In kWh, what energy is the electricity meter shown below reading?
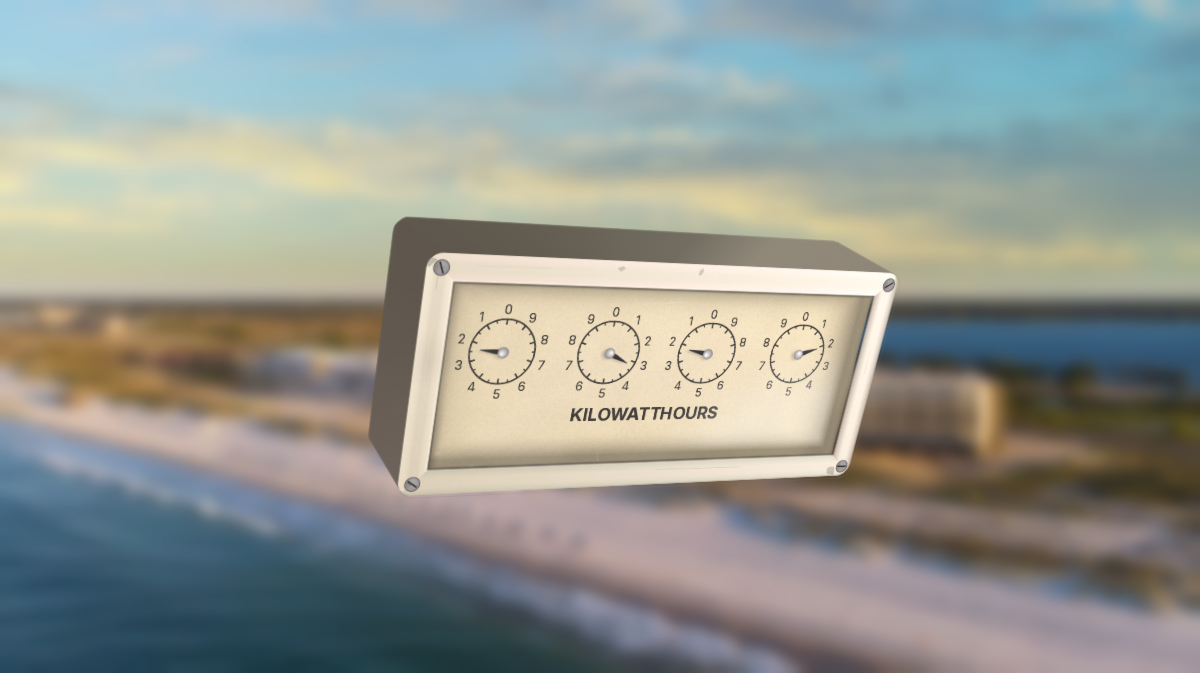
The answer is 2322 kWh
